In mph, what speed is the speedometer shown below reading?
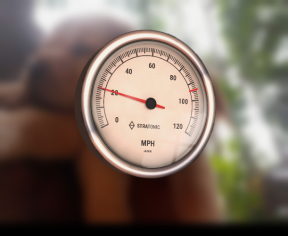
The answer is 20 mph
